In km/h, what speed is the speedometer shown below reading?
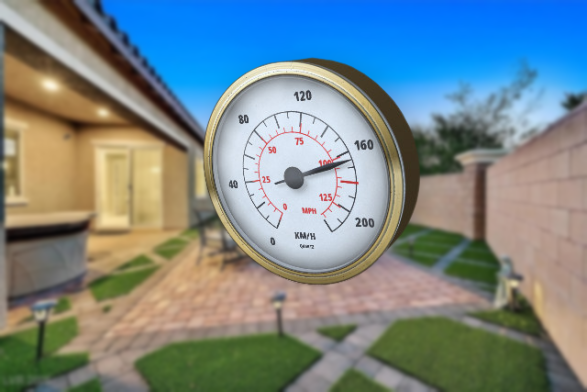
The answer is 165 km/h
